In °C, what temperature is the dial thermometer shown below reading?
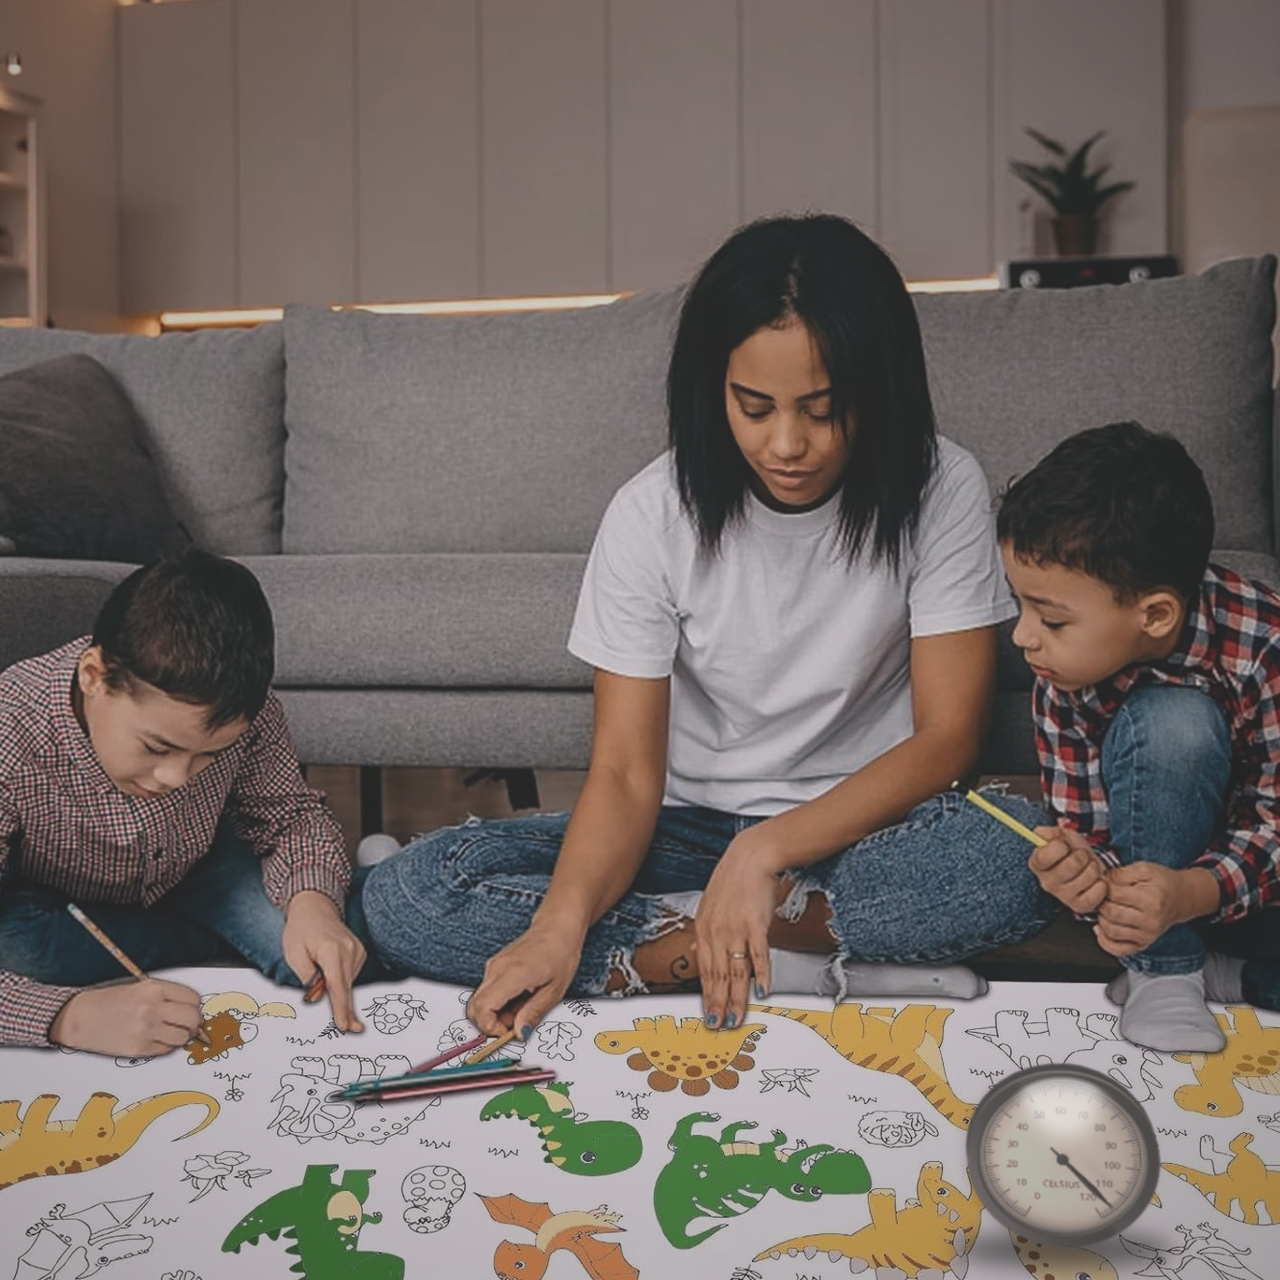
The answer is 115 °C
